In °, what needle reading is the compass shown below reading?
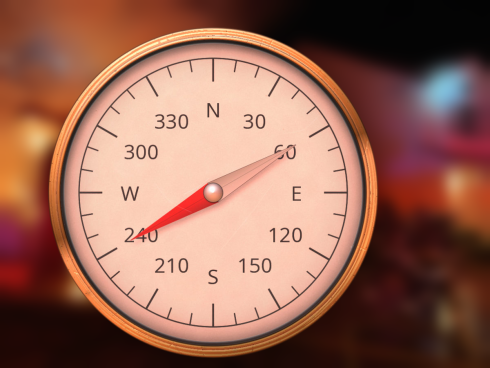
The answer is 240 °
